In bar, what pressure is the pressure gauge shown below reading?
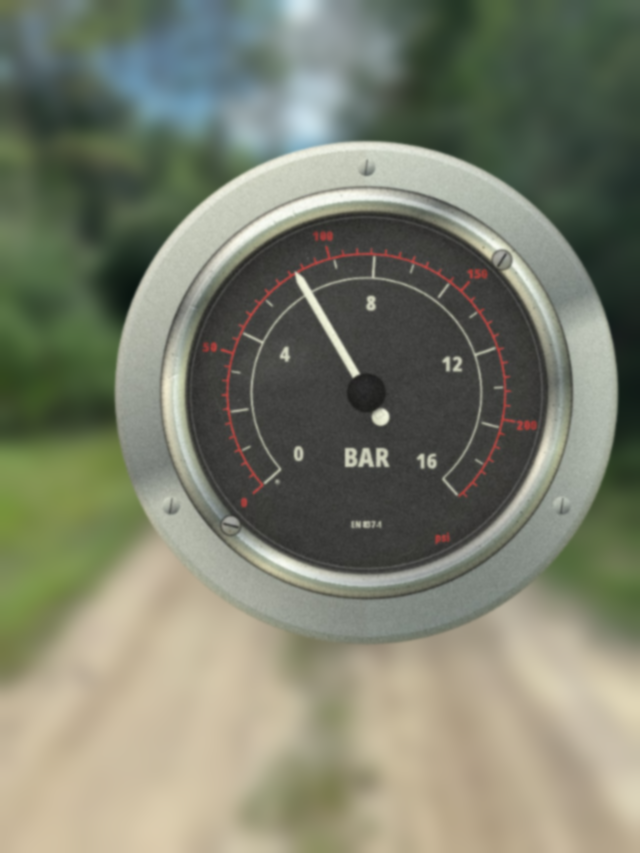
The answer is 6 bar
